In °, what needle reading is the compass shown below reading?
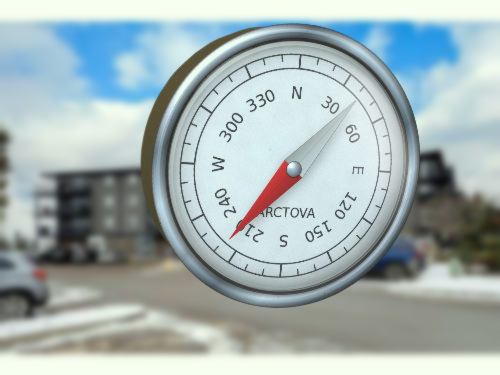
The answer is 220 °
